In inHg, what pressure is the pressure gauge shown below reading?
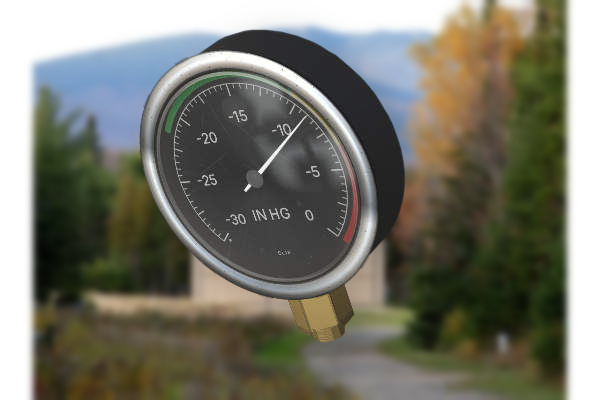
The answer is -9 inHg
